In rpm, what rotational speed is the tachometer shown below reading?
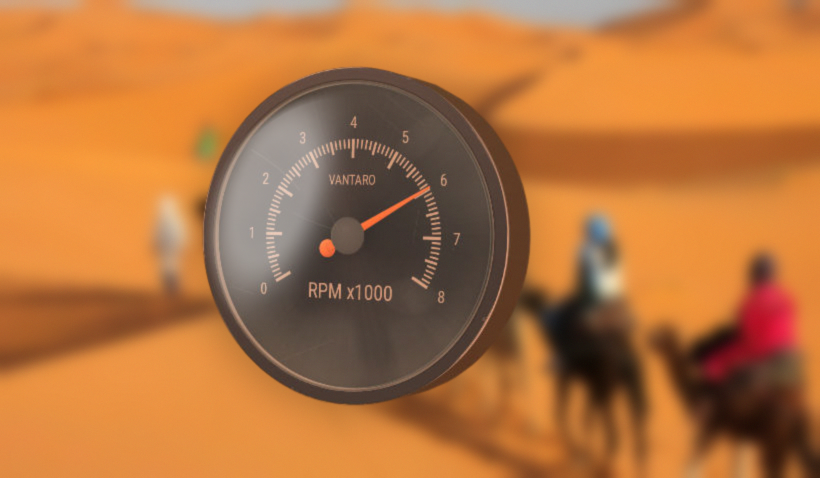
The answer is 6000 rpm
